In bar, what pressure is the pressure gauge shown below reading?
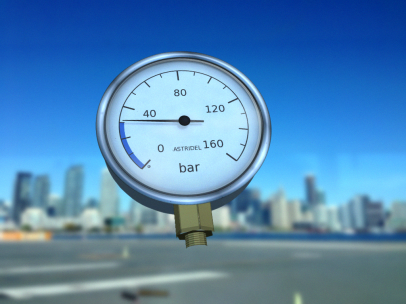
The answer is 30 bar
